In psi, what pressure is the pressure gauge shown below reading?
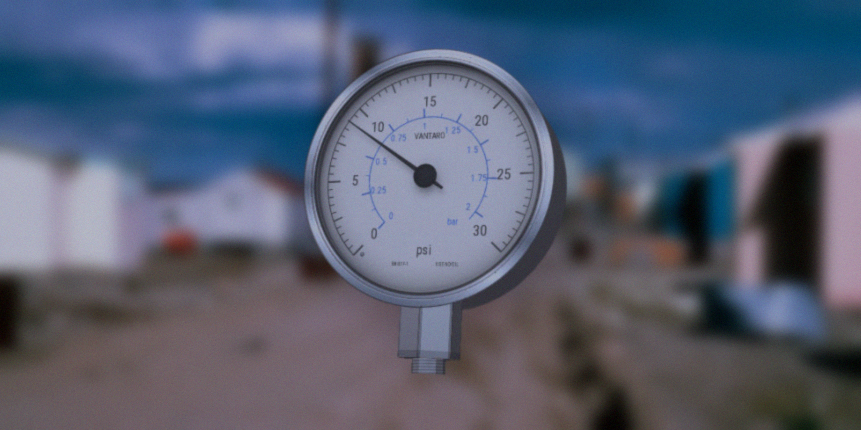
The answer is 9 psi
